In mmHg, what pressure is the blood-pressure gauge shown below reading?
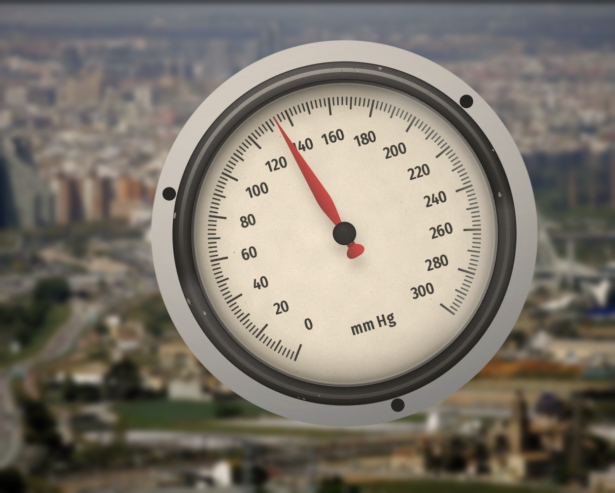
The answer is 134 mmHg
